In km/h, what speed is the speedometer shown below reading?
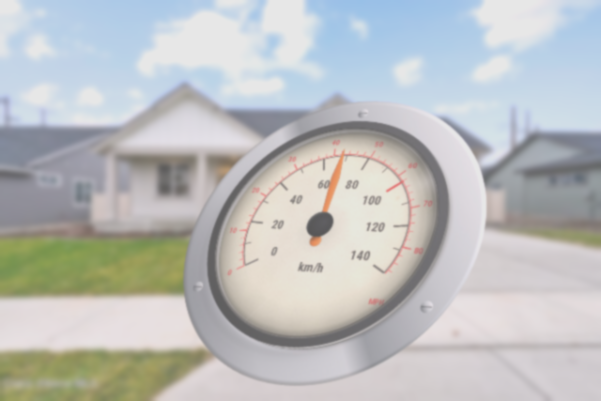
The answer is 70 km/h
